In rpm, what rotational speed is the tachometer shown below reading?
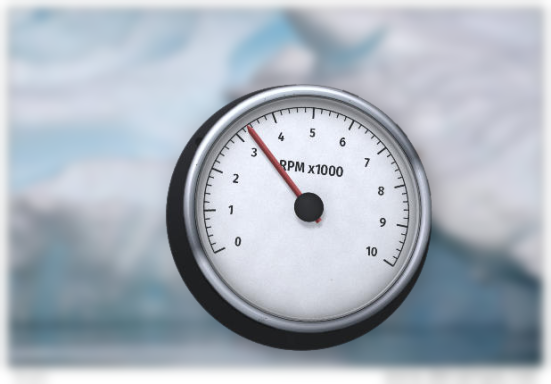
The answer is 3300 rpm
